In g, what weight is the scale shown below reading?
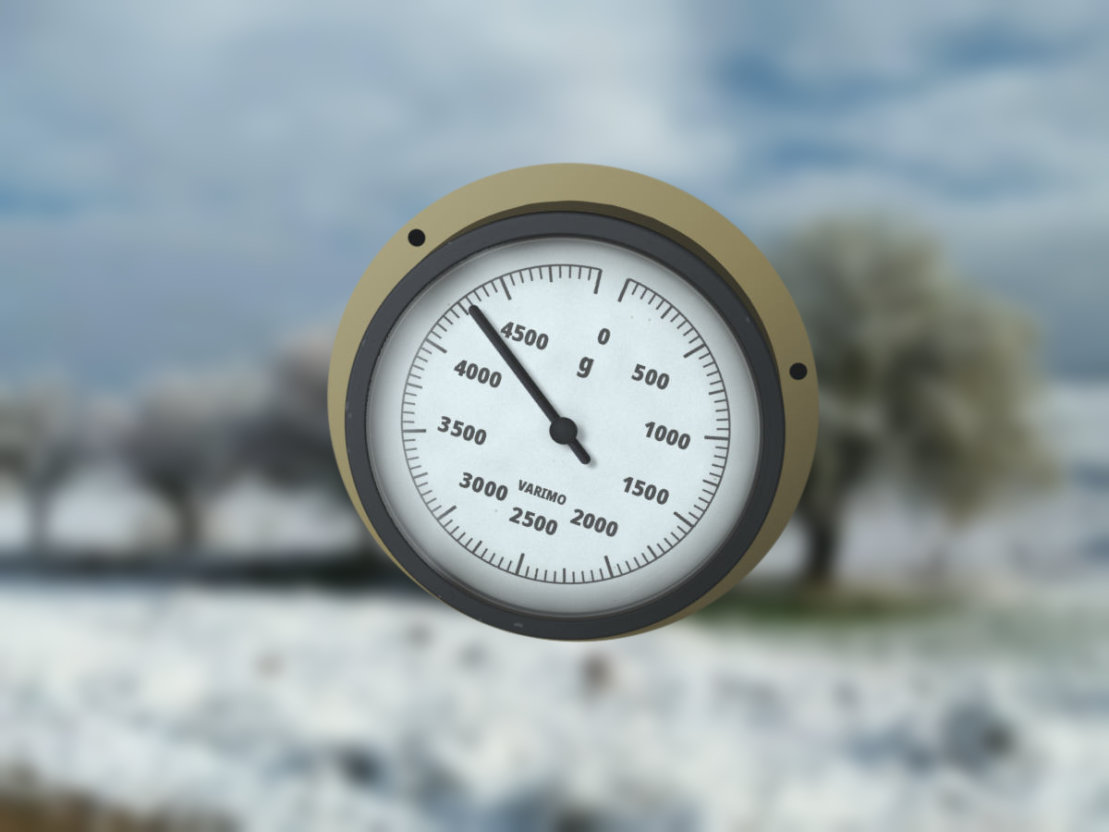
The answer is 4300 g
